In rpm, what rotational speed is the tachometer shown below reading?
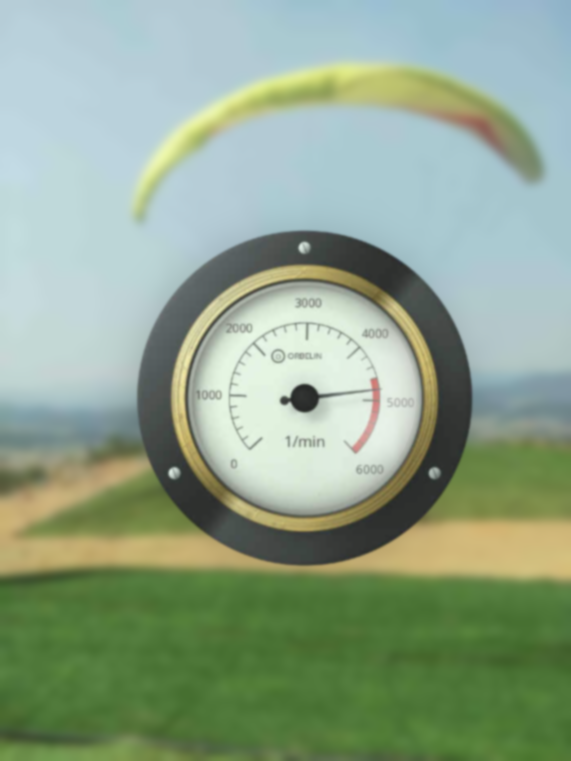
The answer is 4800 rpm
